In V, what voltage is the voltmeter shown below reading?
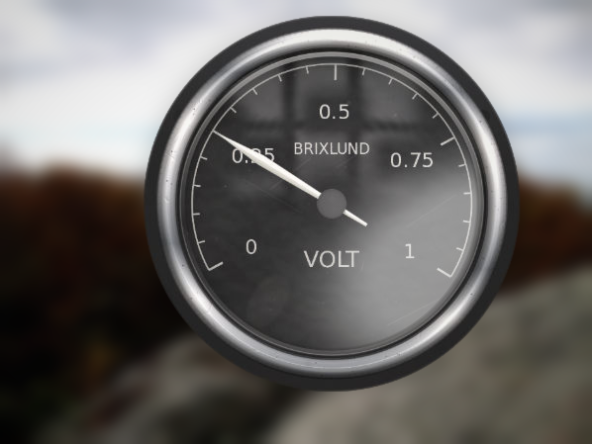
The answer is 0.25 V
